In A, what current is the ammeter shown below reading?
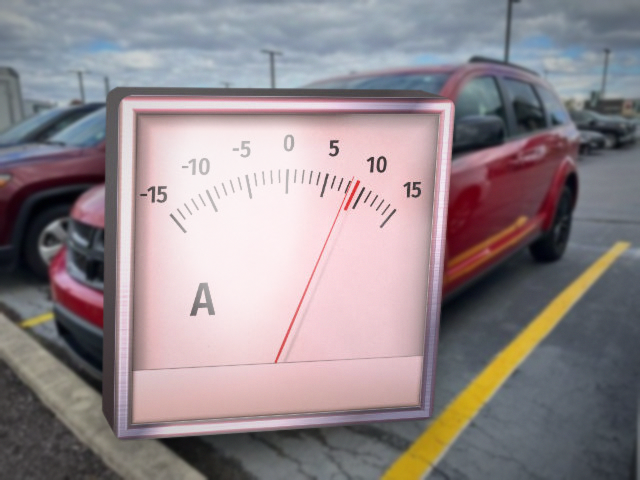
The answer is 8 A
